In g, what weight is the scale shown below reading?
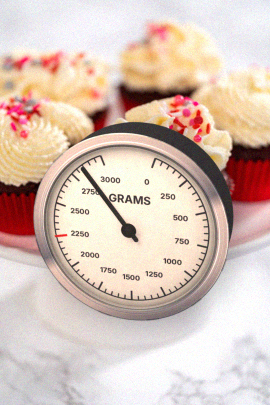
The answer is 2850 g
